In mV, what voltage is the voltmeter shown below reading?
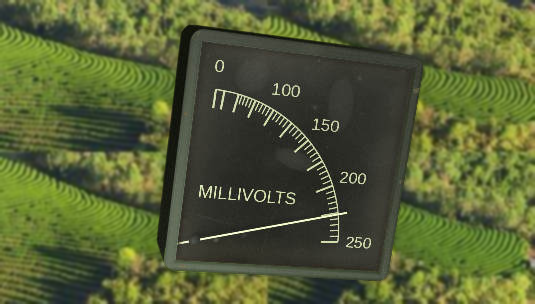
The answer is 225 mV
